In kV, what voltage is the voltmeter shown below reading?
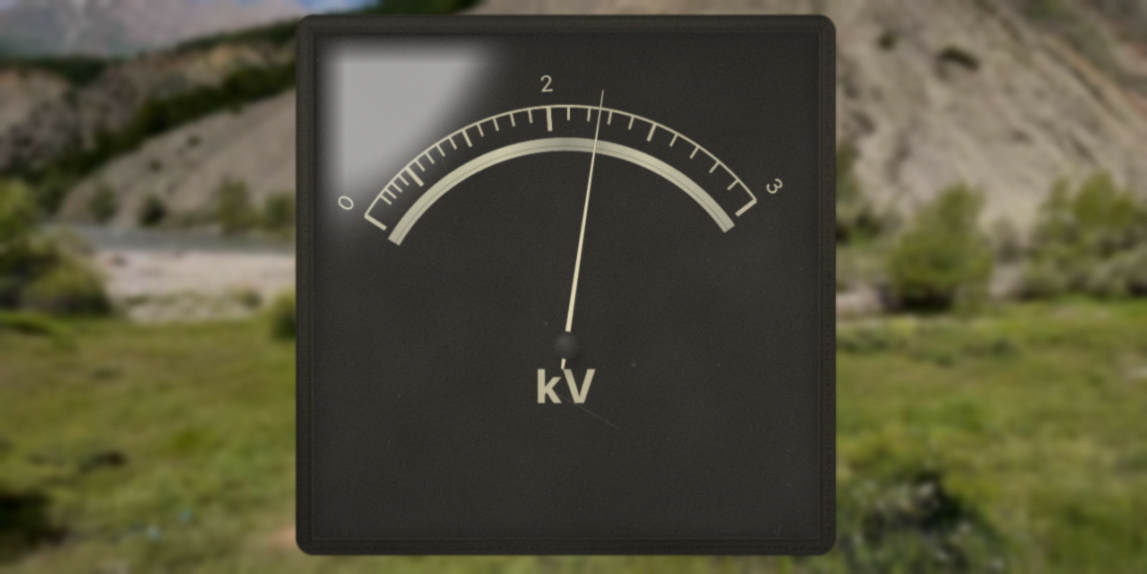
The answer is 2.25 kV
